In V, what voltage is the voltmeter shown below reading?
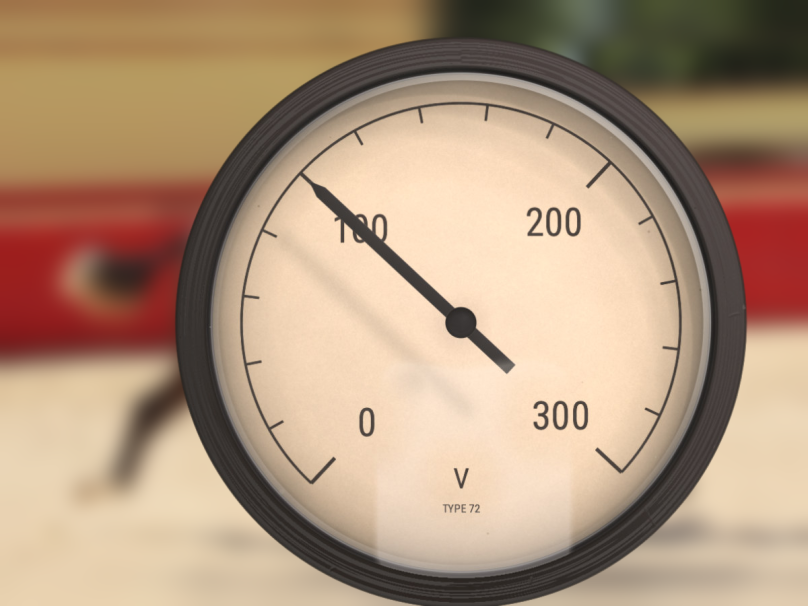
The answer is 100 V
